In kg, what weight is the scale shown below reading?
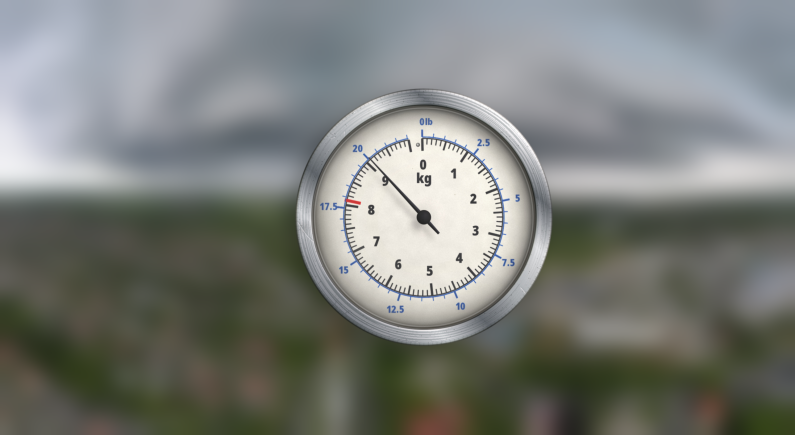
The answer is 9.1 kg
